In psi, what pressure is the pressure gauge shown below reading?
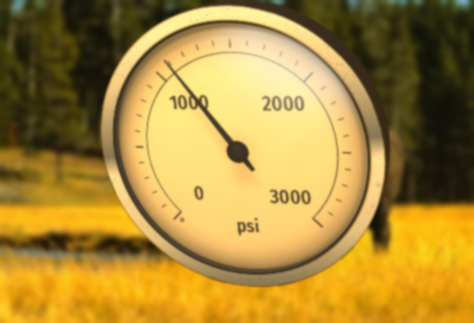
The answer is 1100 psi
